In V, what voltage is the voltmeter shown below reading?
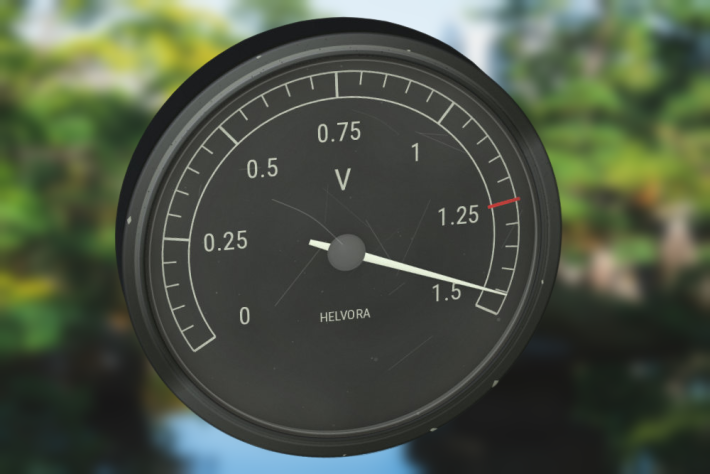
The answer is 1.45 V
